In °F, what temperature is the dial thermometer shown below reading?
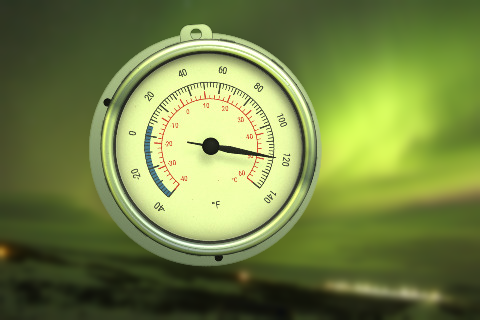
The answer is 120 °F
